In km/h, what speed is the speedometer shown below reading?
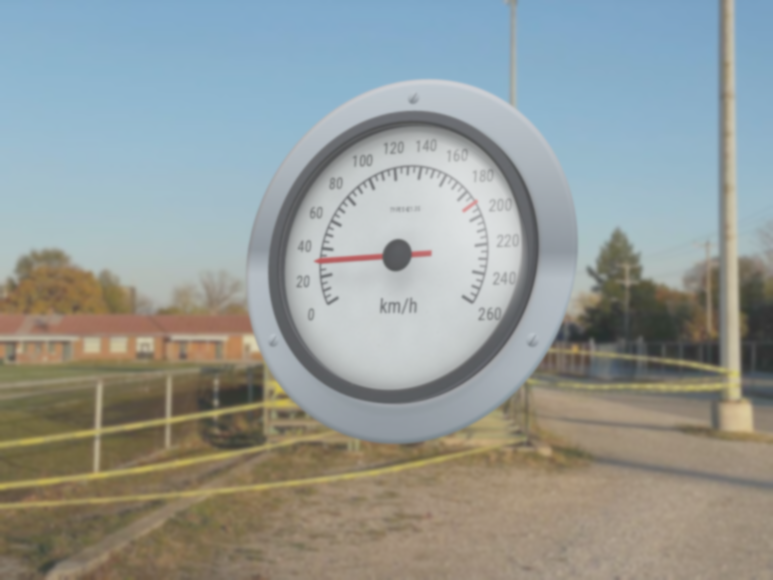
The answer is 30 km/h
